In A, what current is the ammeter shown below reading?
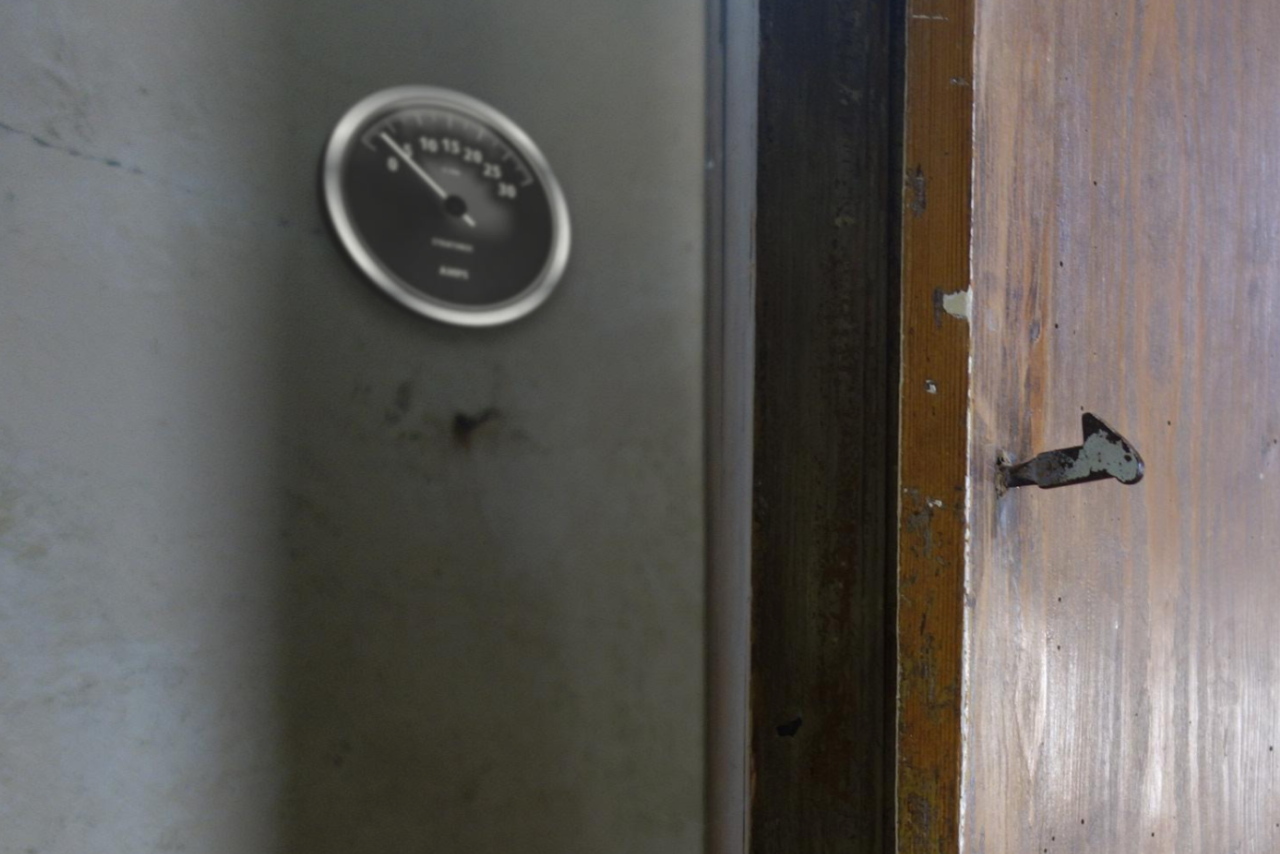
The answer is 2.5 A
